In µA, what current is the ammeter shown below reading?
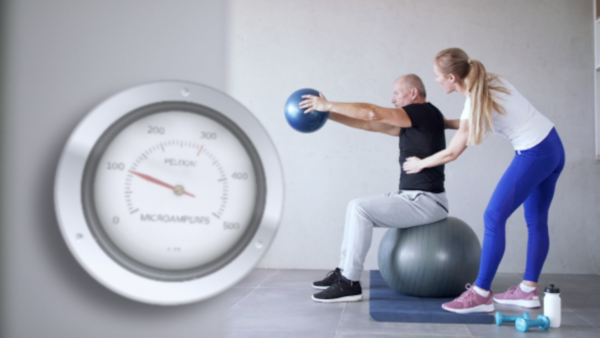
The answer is 100 µA
